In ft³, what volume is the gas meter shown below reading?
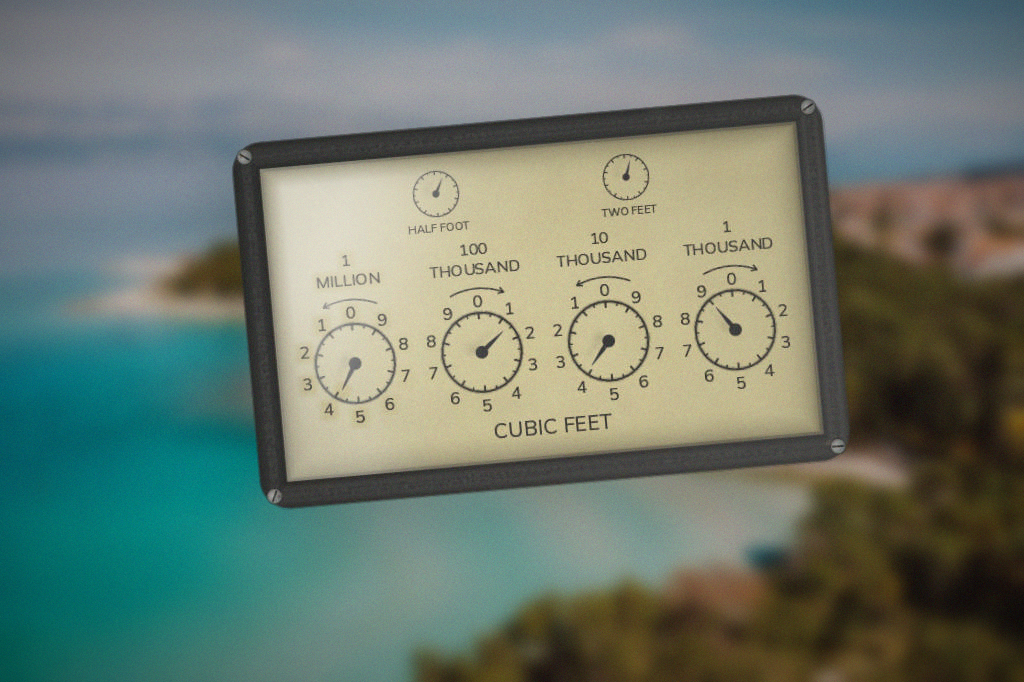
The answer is 413900 ft³
